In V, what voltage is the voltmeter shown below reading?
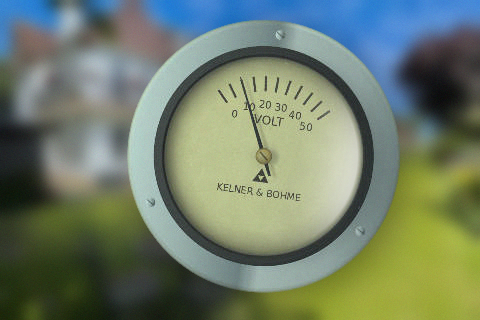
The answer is 10 V
